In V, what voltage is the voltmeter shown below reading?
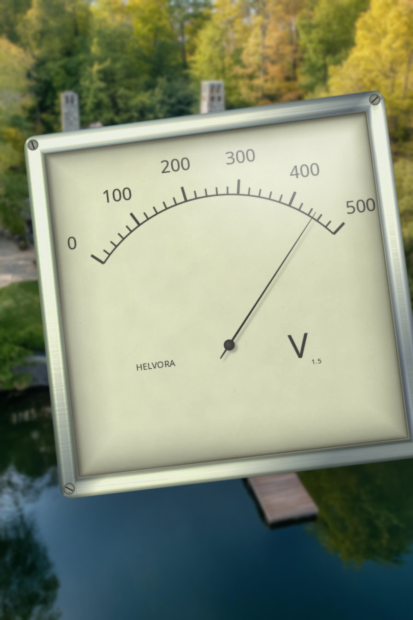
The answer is 450 V
